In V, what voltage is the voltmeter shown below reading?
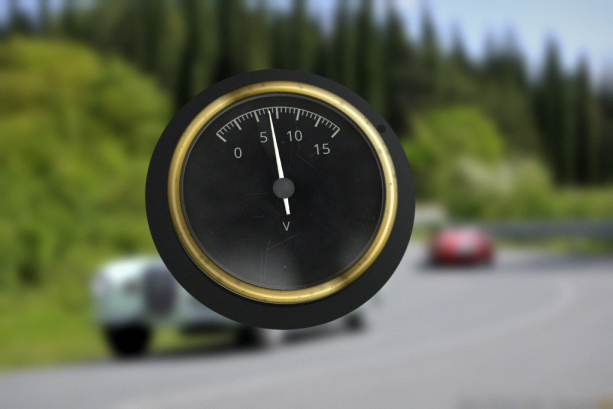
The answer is 6.5 V
